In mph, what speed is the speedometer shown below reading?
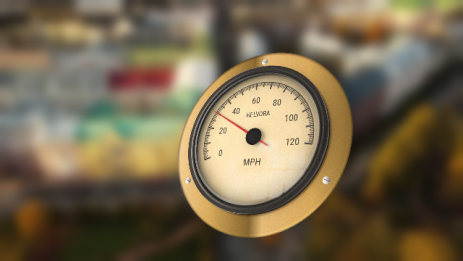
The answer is 30 mph
